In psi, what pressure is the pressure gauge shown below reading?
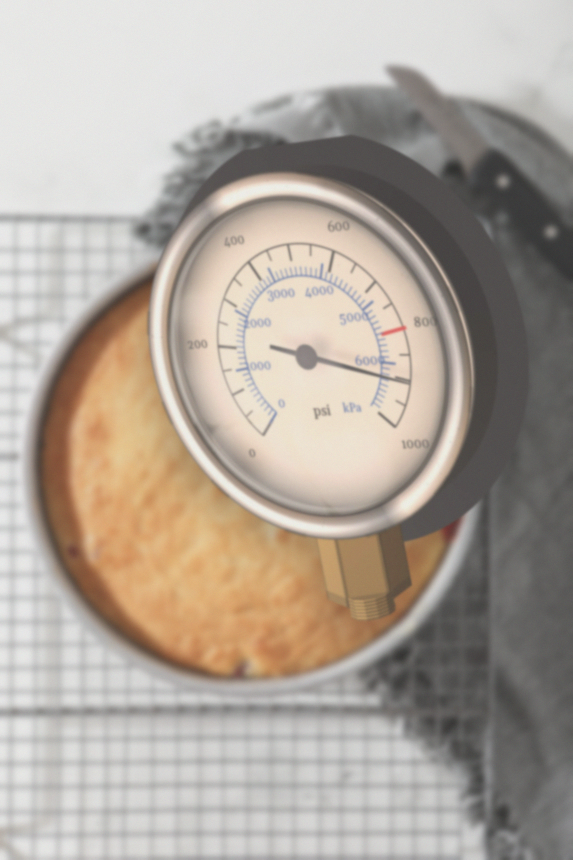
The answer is 900 psi
